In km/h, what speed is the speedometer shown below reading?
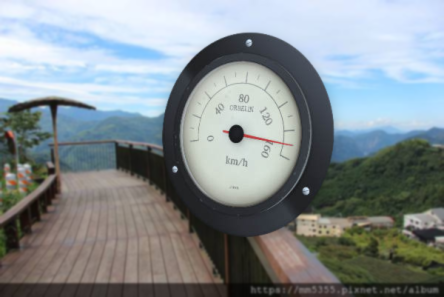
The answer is 150 km/h
